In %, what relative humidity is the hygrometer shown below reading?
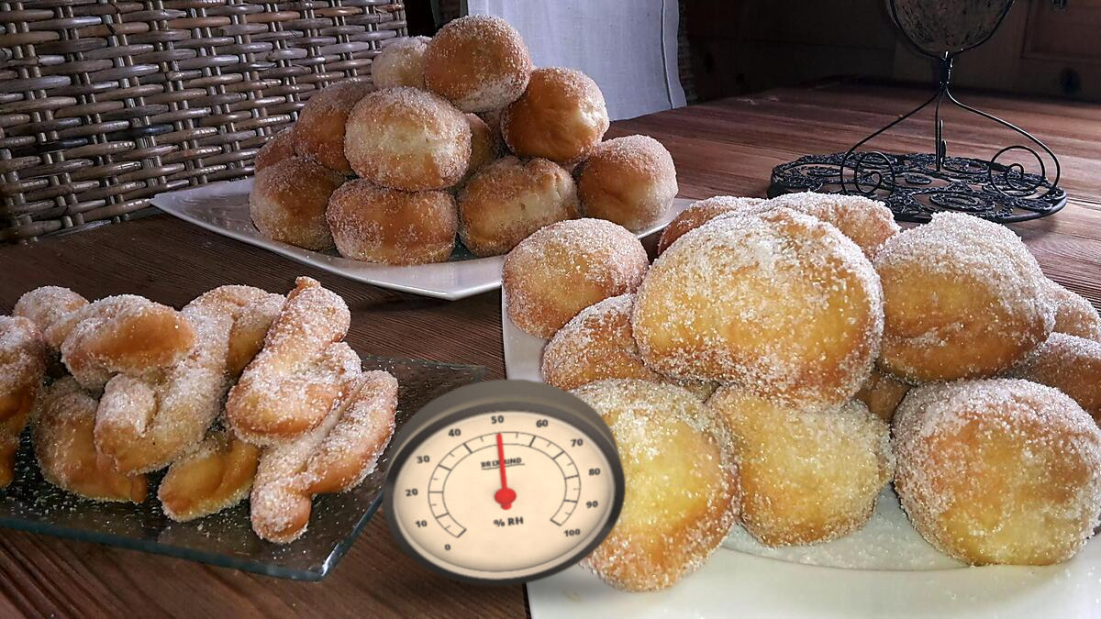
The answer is 50 %
